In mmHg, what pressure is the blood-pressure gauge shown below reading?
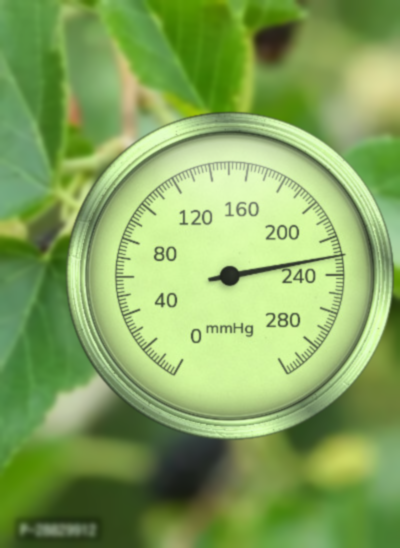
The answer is 230 mmHg
